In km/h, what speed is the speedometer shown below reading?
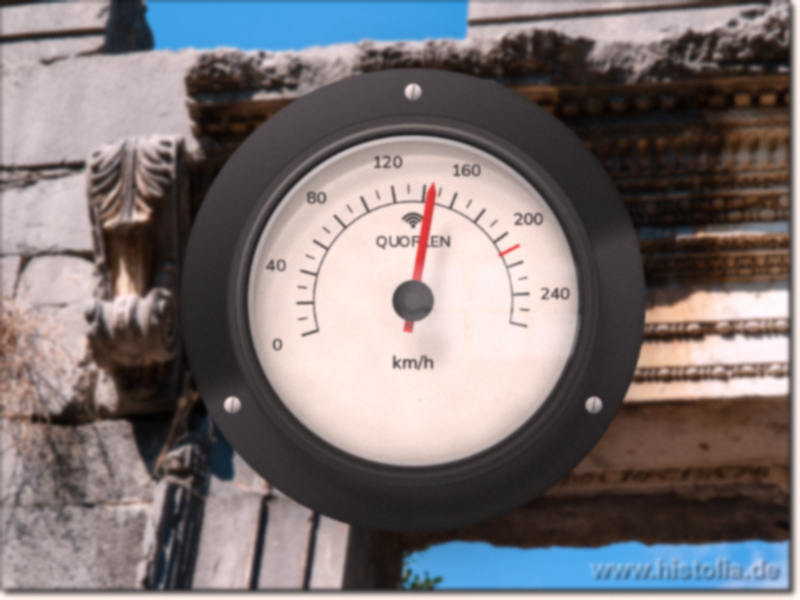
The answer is 145 km/h
